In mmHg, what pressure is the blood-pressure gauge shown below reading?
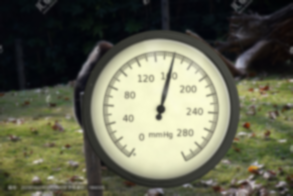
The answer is 160 mmHg
